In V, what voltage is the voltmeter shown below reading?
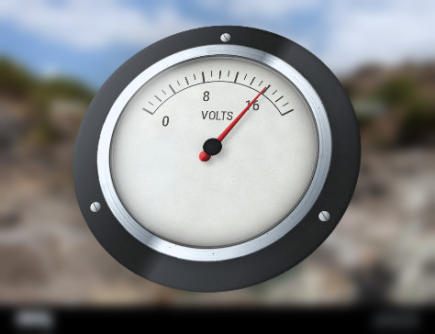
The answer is 16 V
